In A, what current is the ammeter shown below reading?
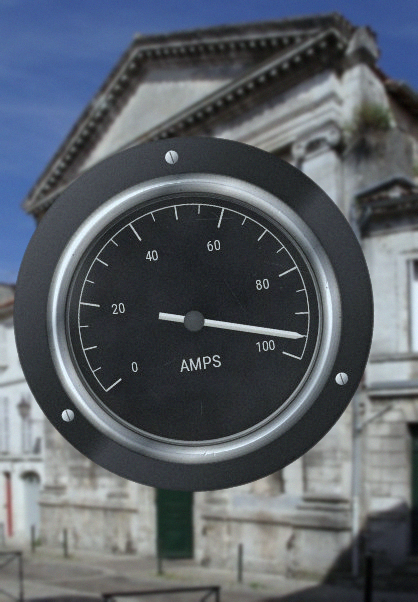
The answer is 95 A
